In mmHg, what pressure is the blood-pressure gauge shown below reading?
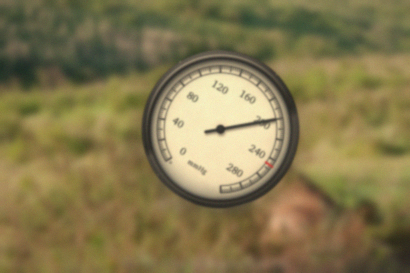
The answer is 200 mmHg
